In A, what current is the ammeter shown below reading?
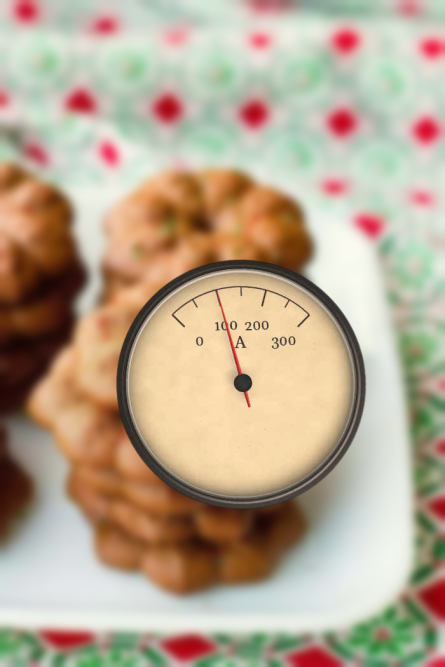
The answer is 100 A
